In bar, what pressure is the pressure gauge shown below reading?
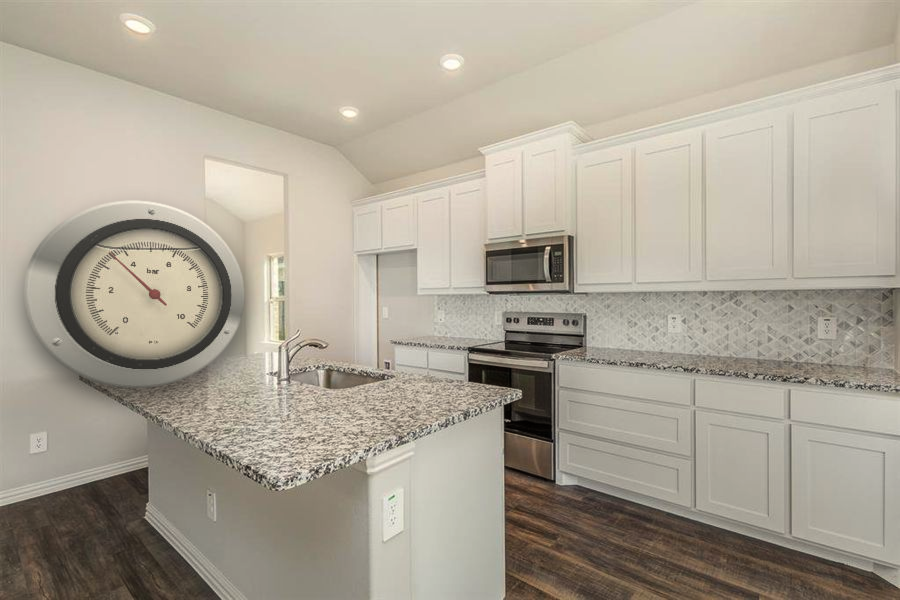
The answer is 3.5 bar
